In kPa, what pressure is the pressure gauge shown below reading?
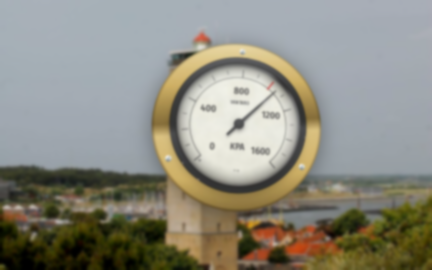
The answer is 1050 kPa
